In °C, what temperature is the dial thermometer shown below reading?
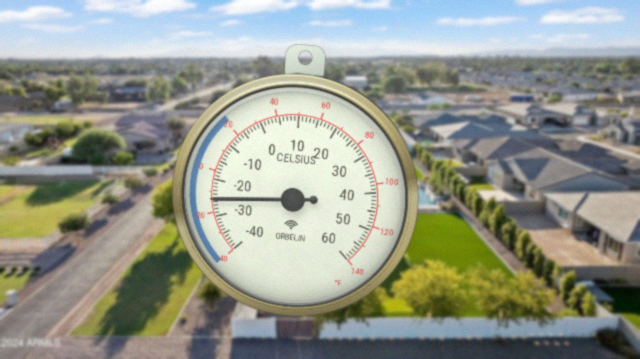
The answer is -25 °C
